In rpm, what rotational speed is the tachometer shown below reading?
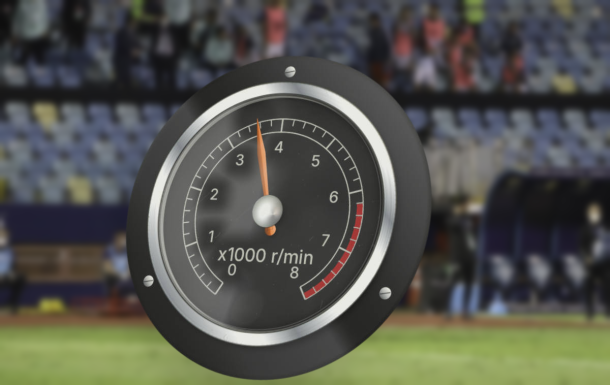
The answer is 3600 rpm
